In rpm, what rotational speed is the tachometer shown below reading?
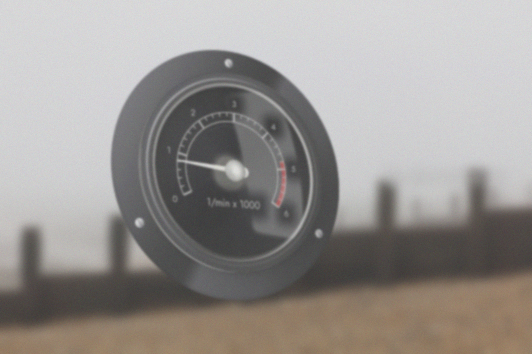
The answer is 800 rpm
